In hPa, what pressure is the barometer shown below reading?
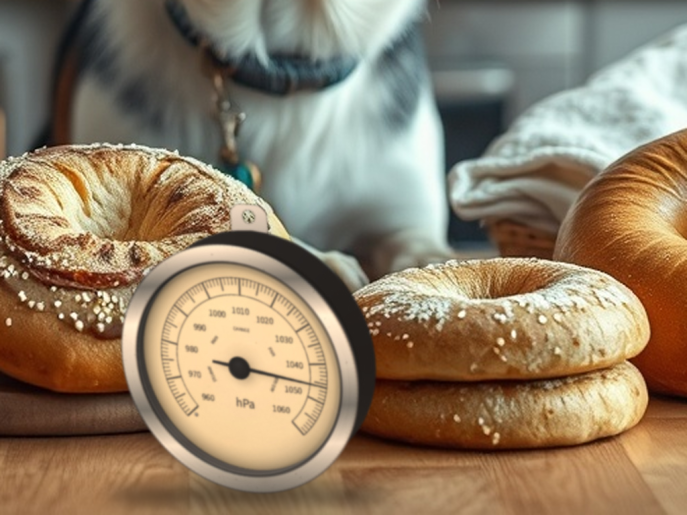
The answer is 1045 hPa
